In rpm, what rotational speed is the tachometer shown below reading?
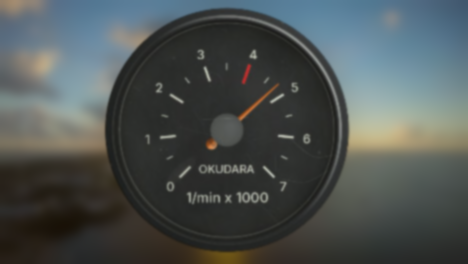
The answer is 4750 rpm
